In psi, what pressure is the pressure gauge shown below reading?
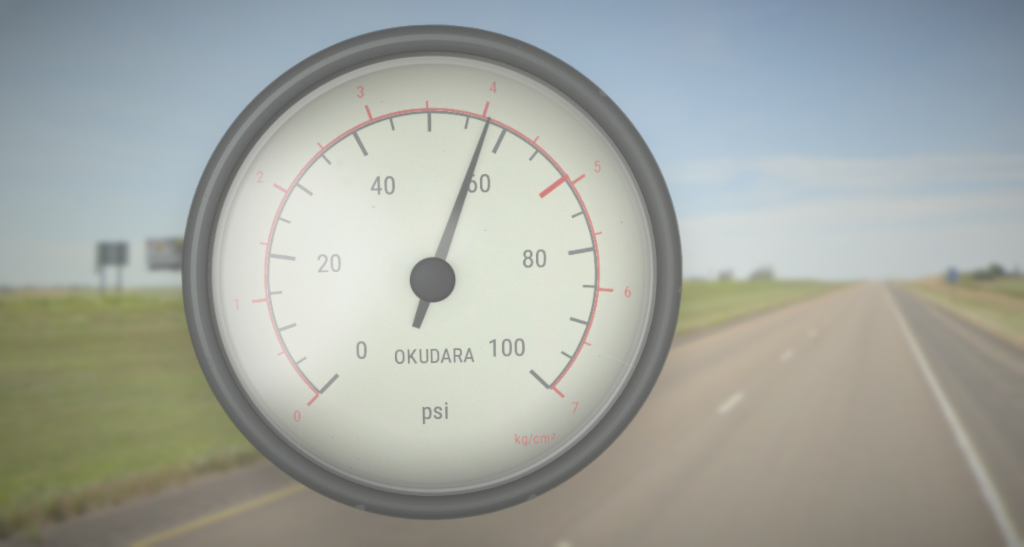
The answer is 57.5 psi
